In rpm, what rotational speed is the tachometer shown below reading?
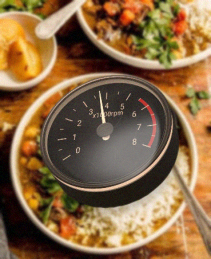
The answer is 3750 rpm
